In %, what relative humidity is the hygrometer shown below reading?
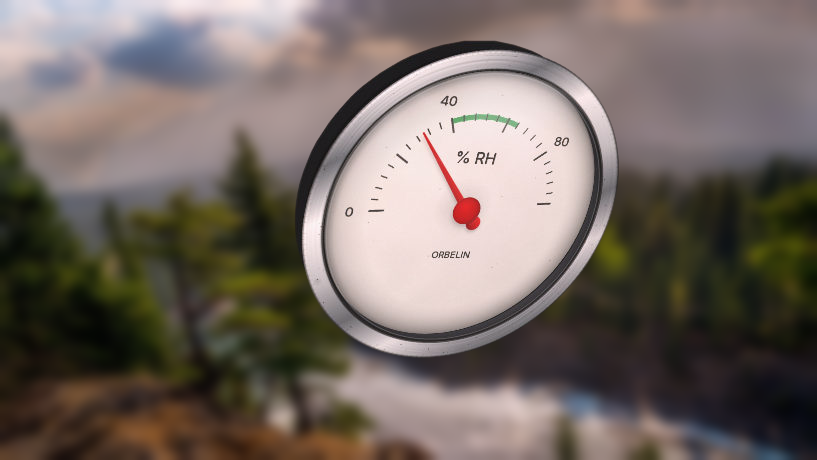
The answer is 30 %
